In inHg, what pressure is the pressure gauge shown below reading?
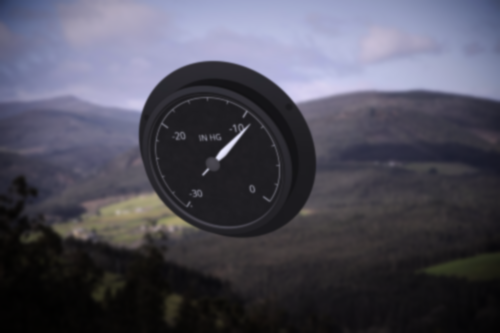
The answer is -9 inHg
